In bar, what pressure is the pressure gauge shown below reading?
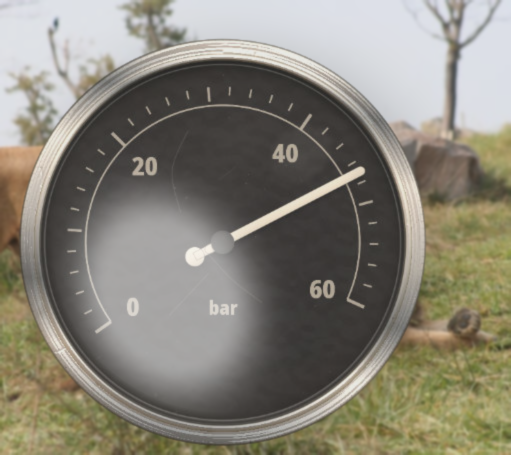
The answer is 47 bar
